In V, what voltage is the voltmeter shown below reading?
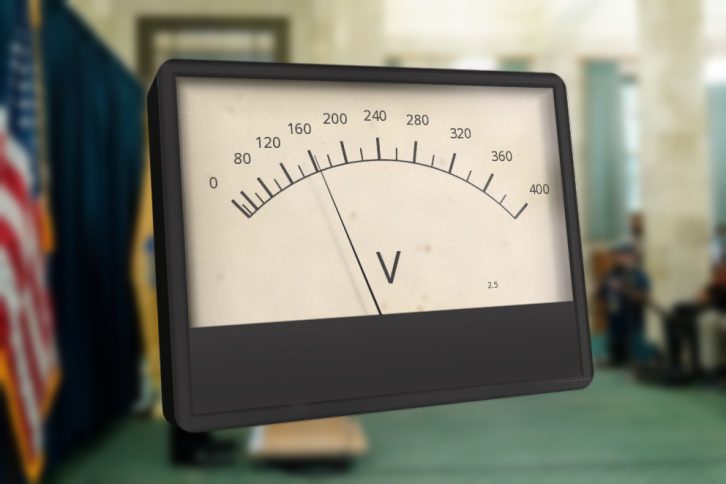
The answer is 160 V
